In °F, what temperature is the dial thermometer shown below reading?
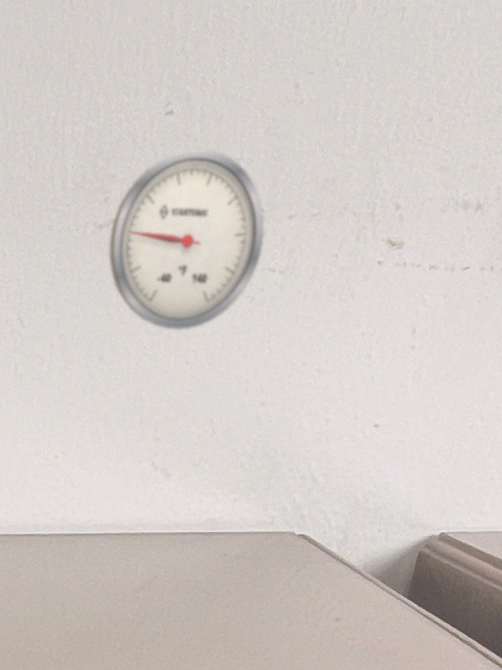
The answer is 0 °F
